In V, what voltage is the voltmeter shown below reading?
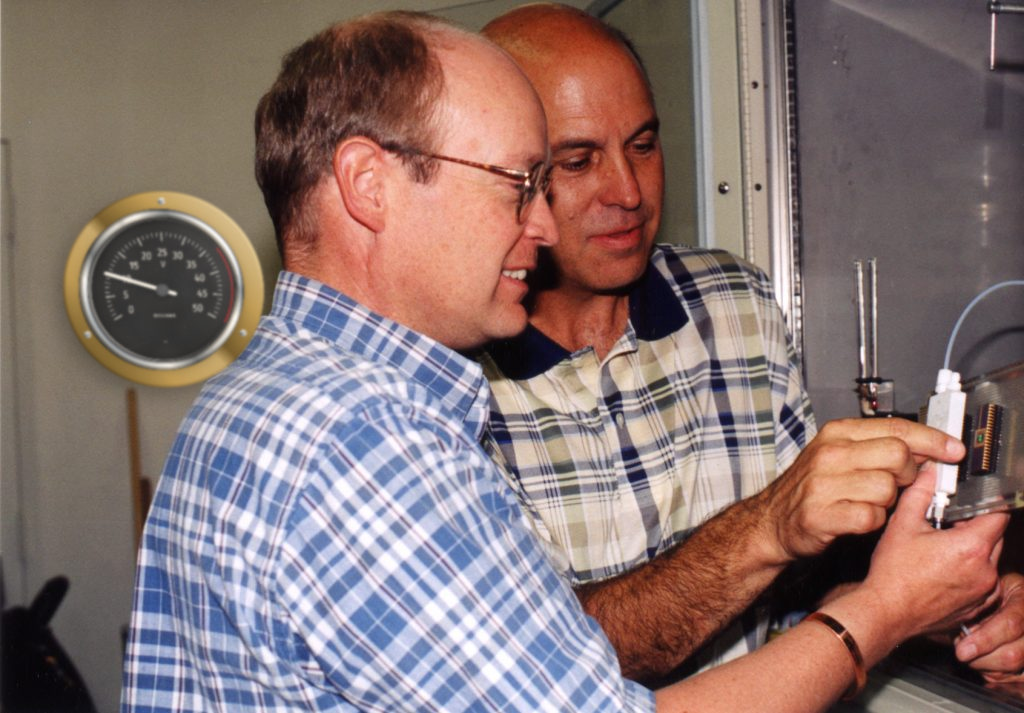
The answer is 10 V
